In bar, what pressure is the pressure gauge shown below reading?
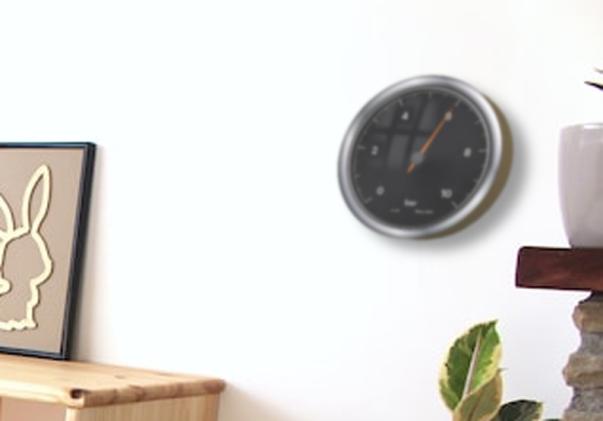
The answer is 6 bar
